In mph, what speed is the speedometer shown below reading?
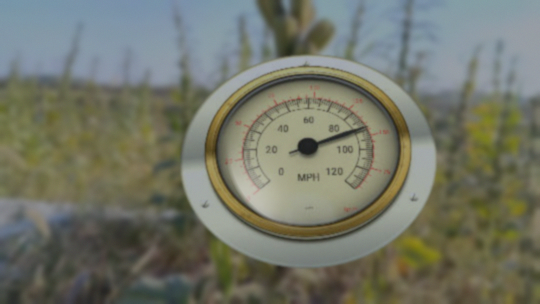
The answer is 90 mph
